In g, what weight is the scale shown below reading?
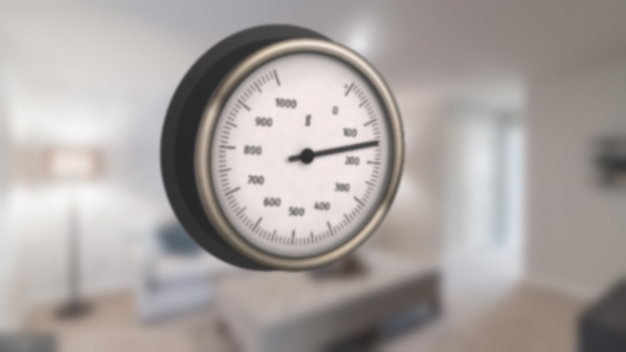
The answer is 150 g
